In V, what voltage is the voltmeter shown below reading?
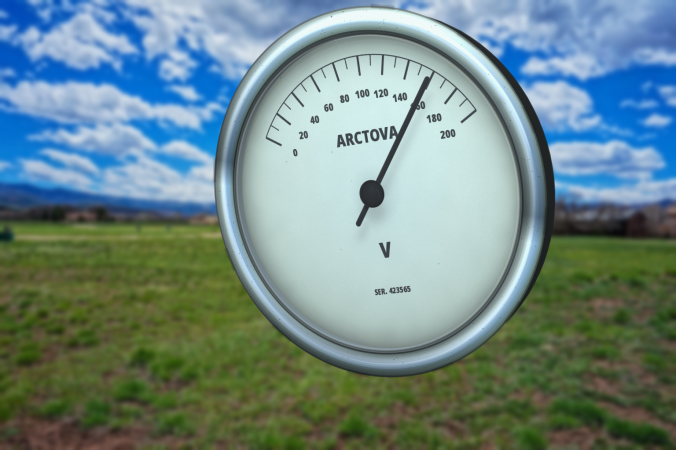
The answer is 160 V
